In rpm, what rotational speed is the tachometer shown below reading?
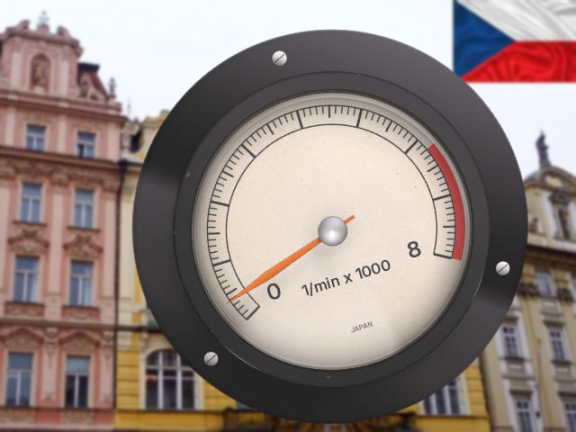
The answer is 400 rpm
